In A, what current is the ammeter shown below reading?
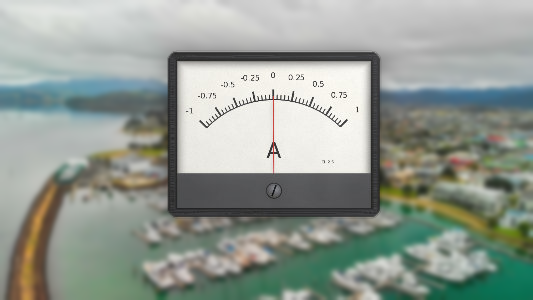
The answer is 0 A
